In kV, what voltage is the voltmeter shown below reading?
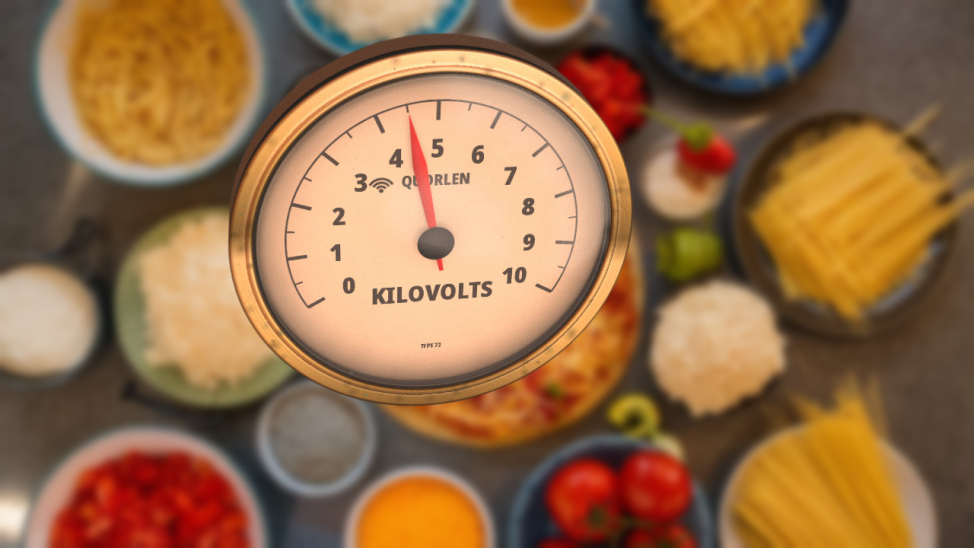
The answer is 4.5 kV
